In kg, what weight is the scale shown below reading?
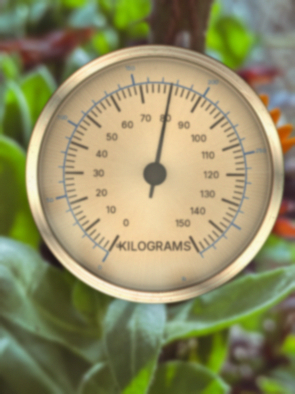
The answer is 80 kg
